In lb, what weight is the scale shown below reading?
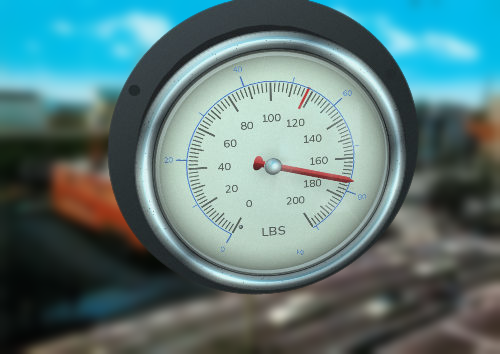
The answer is 170 lb
